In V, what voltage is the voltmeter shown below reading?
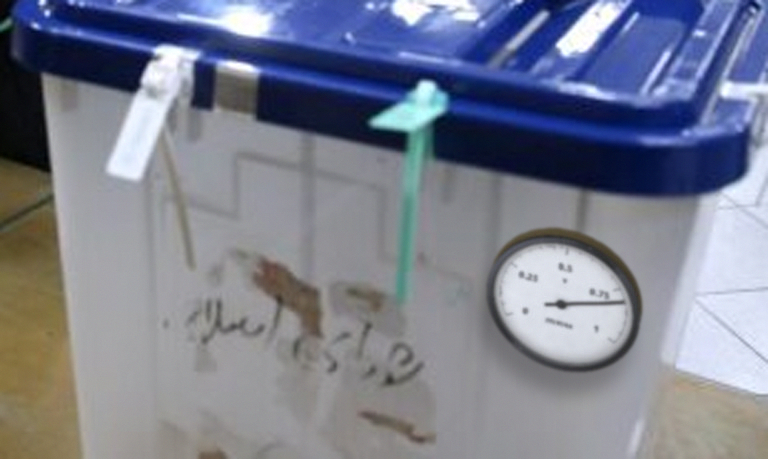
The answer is 0.8 V
